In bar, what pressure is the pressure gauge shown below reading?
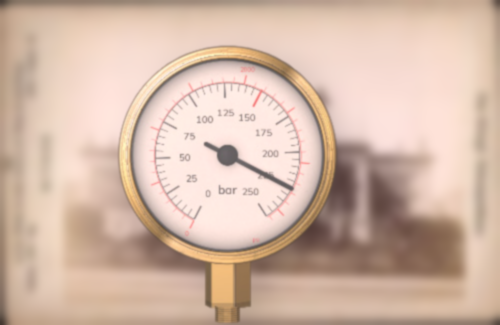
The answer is 225 bar
